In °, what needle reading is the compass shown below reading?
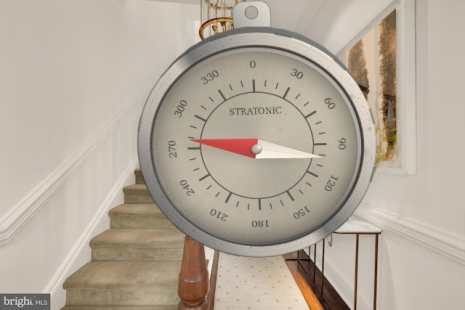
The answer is 280 °
